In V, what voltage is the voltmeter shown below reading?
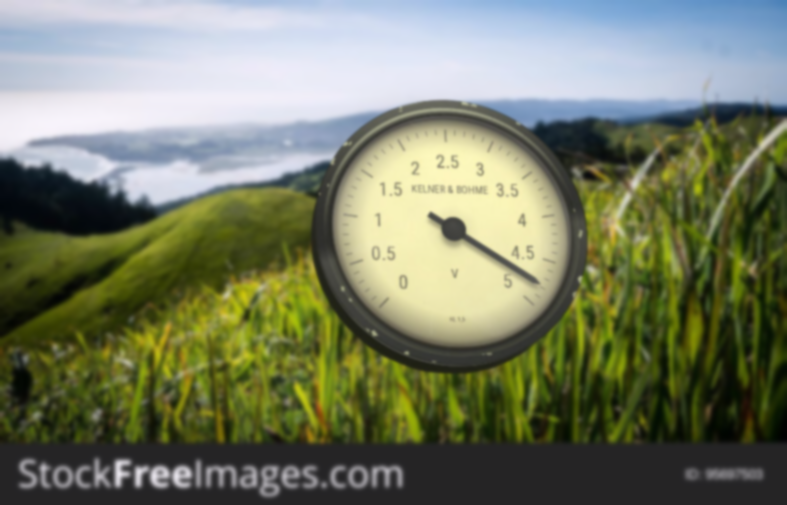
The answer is 4.8 V
